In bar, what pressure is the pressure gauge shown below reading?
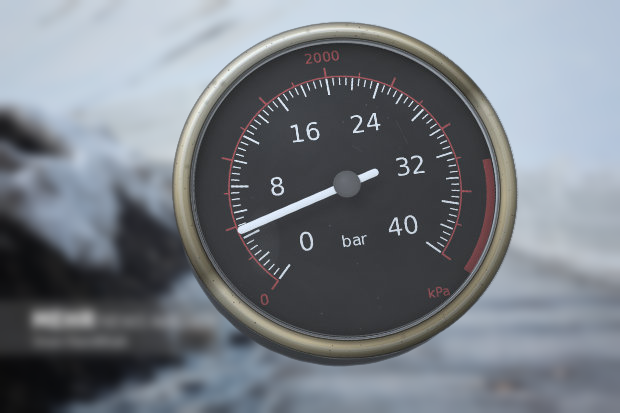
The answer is 4.5 bar
